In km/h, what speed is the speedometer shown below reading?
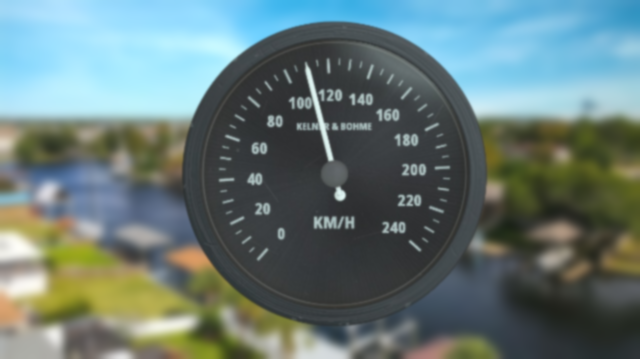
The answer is 110 km/h
